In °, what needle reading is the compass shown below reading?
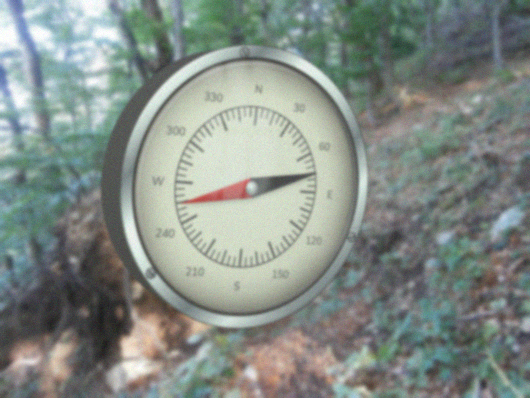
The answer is 255 °
